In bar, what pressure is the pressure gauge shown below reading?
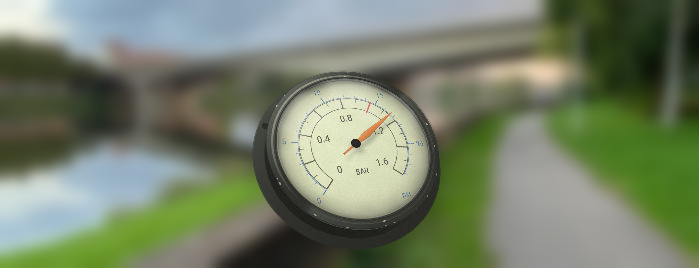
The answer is 1.15 bar
